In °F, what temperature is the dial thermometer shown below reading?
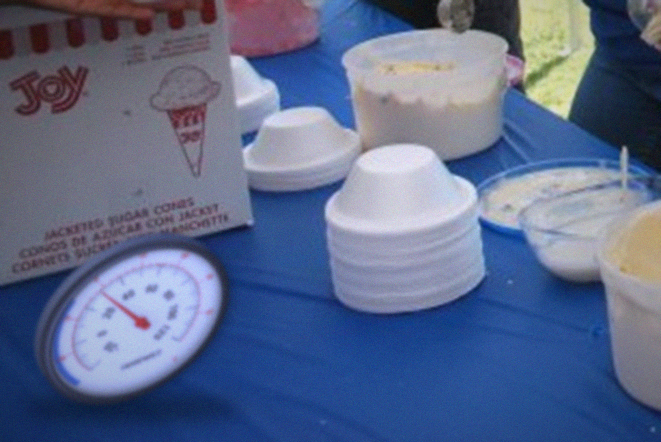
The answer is 30 °F
